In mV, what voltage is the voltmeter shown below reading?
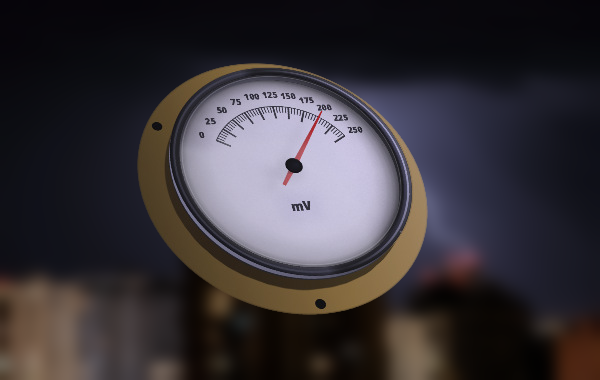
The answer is 200 mV
